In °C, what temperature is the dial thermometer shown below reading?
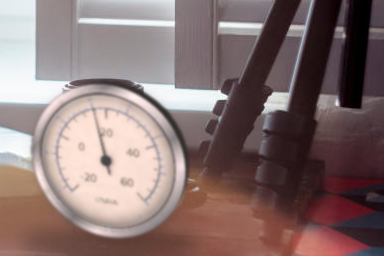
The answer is 16 °C
